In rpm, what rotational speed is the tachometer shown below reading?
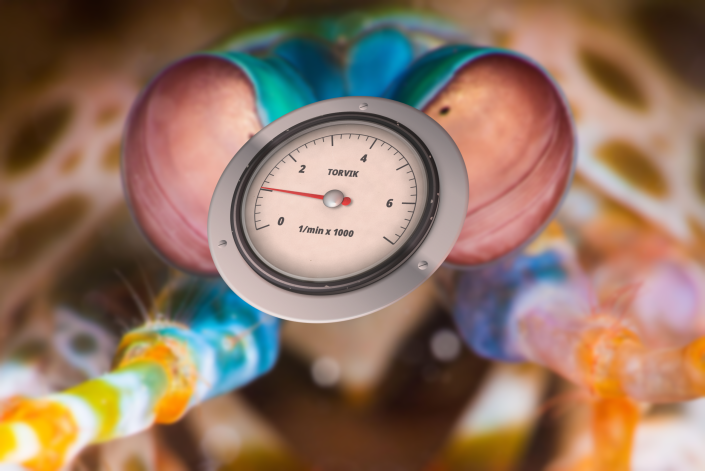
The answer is 1000 rpm
